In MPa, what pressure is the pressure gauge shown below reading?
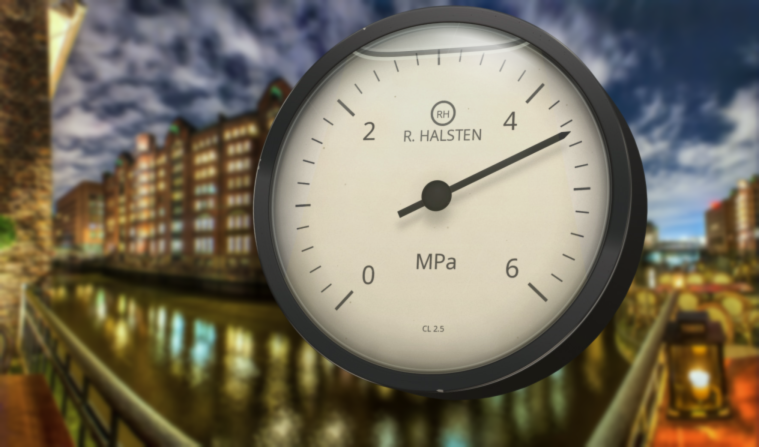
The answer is 4.5 MPa
